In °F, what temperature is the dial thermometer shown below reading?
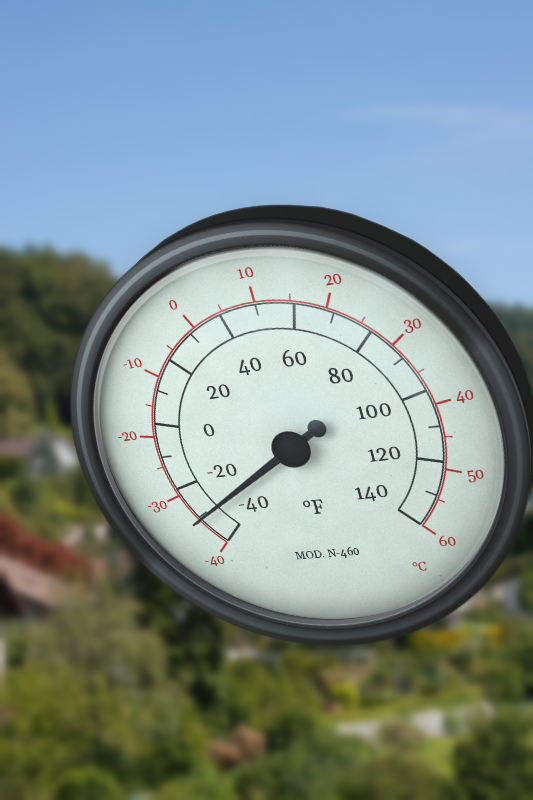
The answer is -30 °F
